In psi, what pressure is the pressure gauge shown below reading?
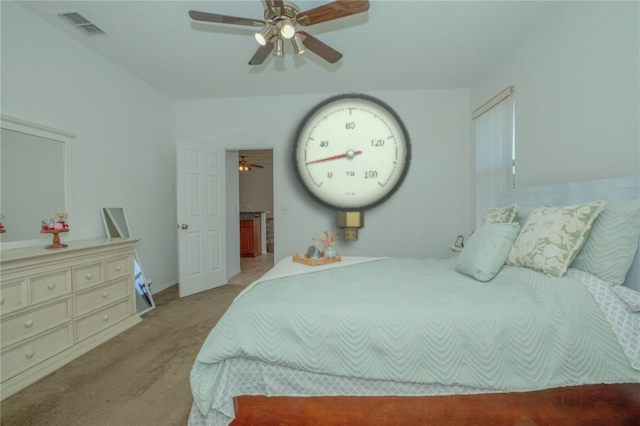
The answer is 20 psi
